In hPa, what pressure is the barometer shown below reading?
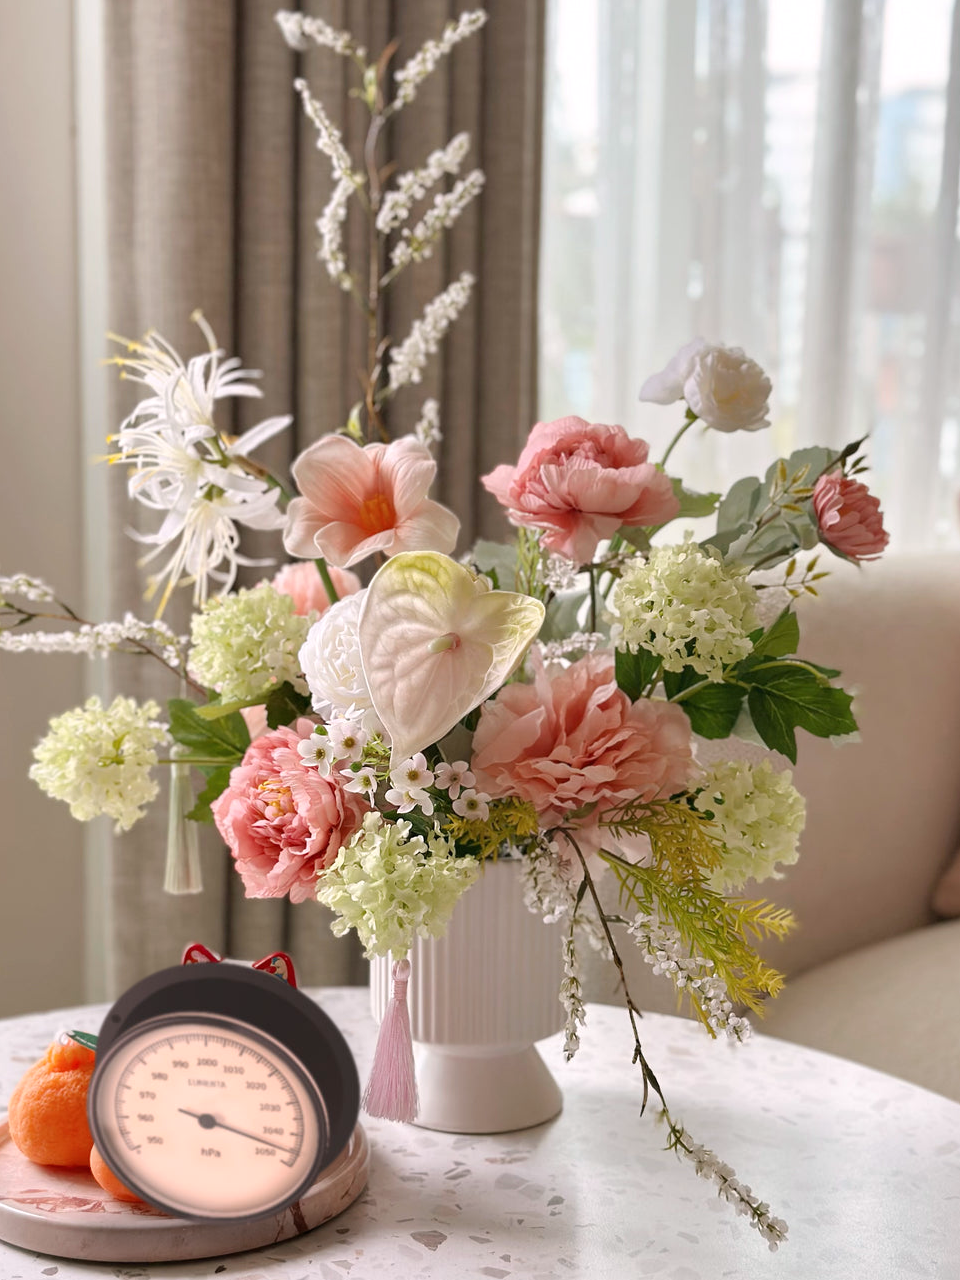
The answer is 1045 hPa
